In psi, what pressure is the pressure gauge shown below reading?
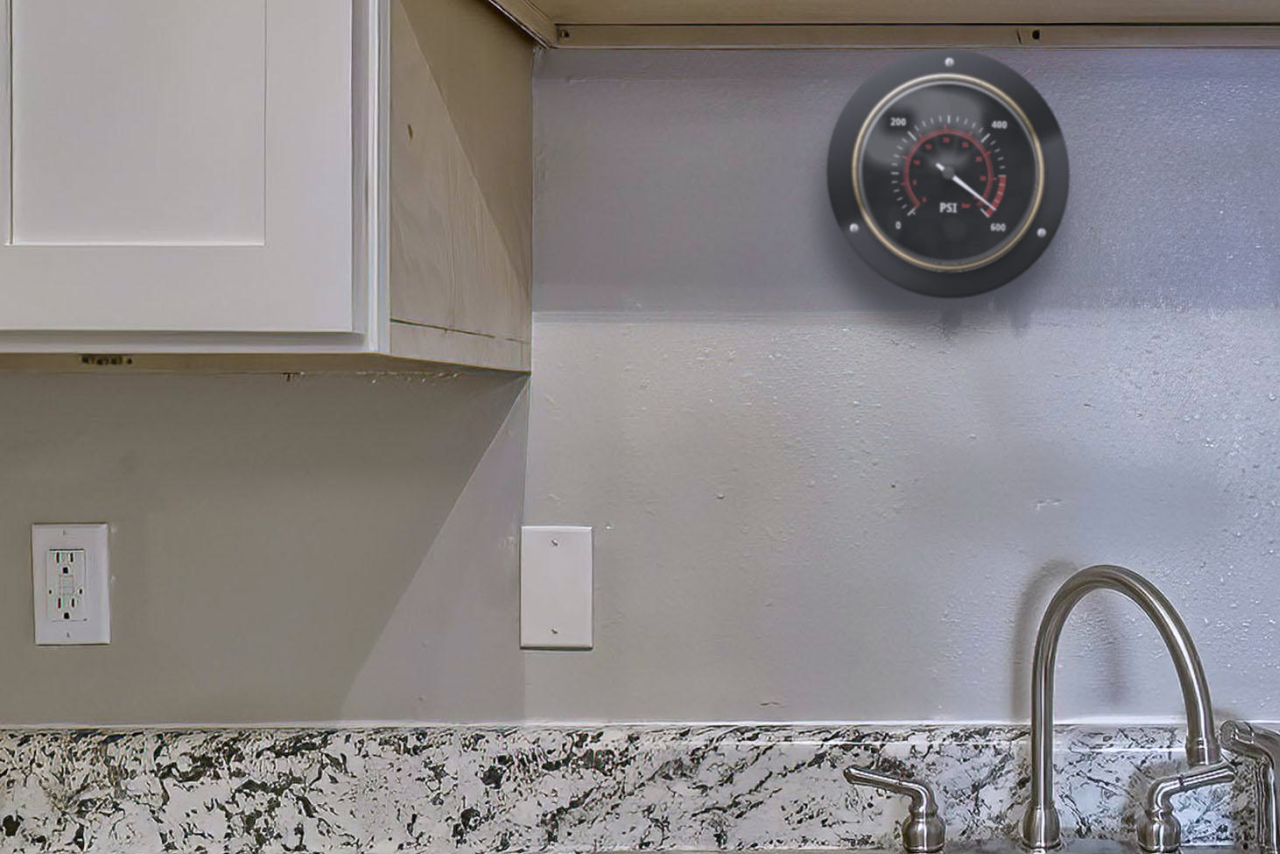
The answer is 580 psi
